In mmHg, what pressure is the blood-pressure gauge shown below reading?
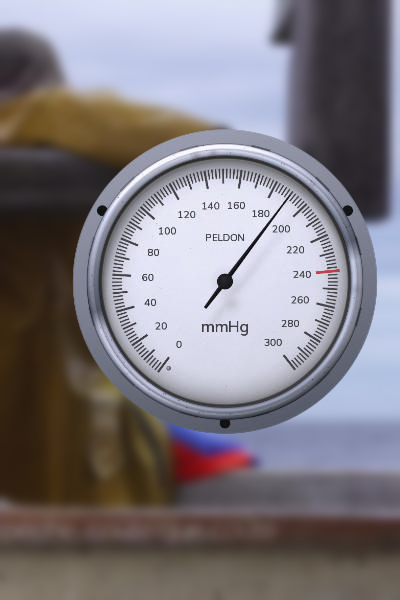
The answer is 190 mmHg
